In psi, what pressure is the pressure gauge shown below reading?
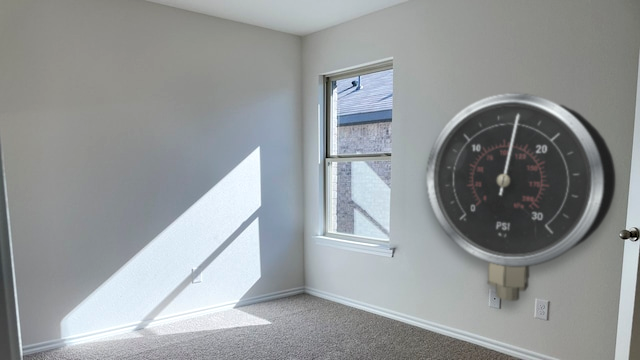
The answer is 16 psi
